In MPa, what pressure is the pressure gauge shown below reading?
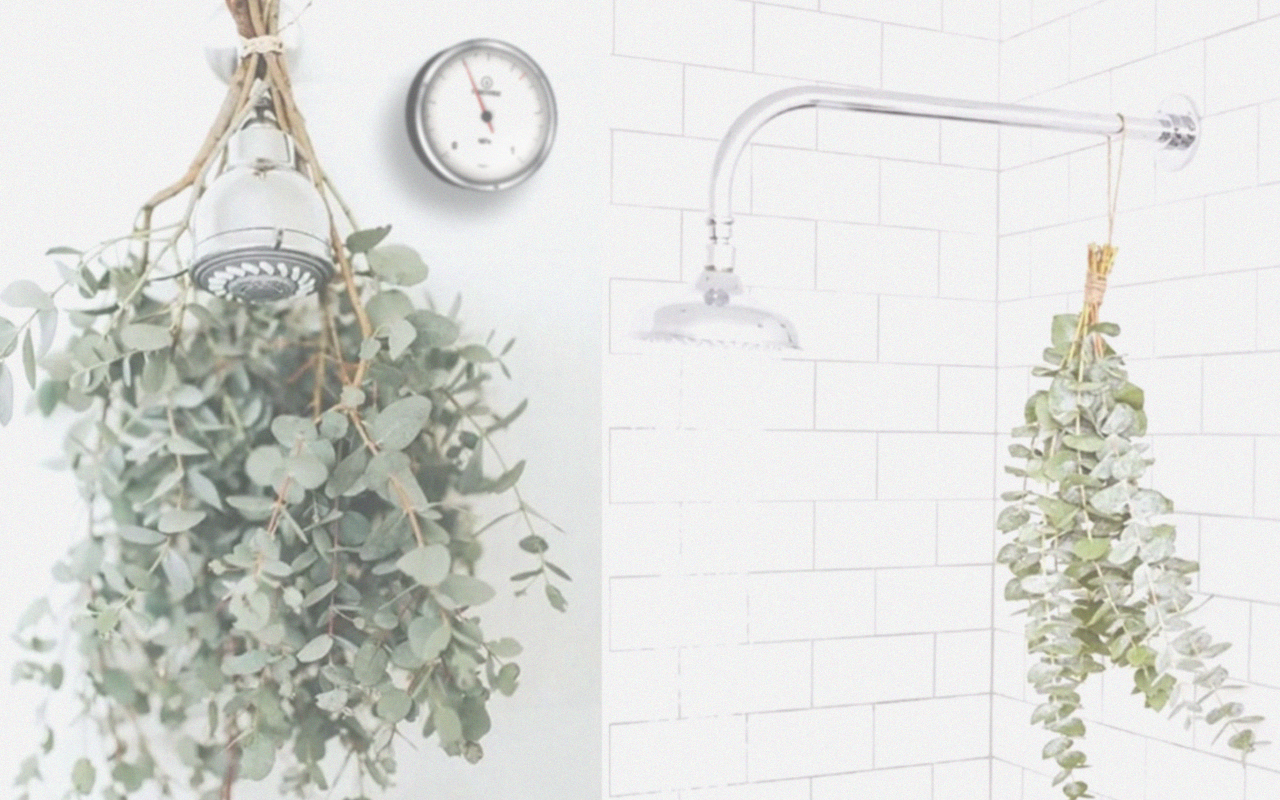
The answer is 0.4 MPa
